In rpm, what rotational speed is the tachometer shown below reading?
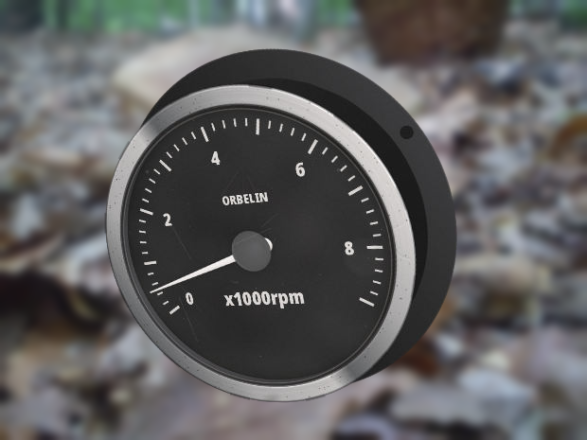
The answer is 500 rpm
